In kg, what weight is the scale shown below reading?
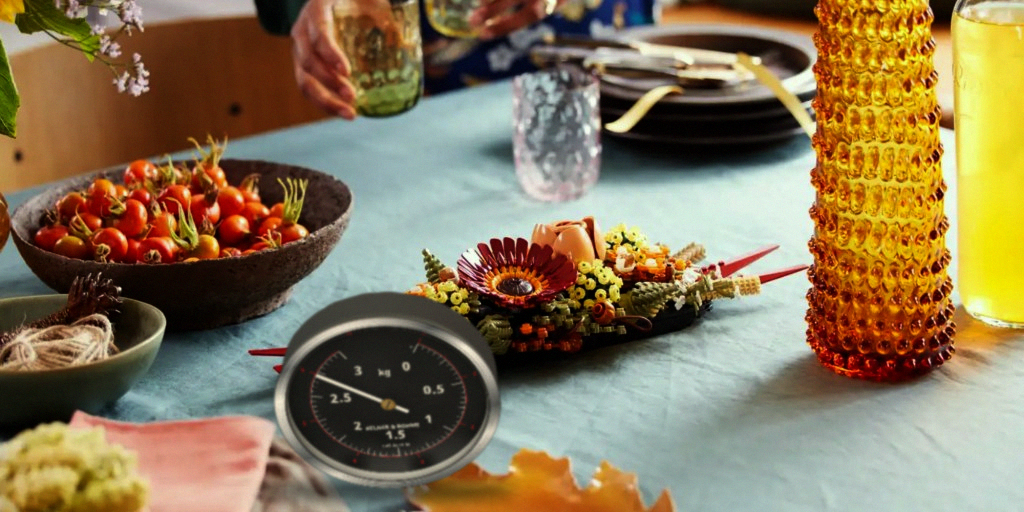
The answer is 2.75 kg
